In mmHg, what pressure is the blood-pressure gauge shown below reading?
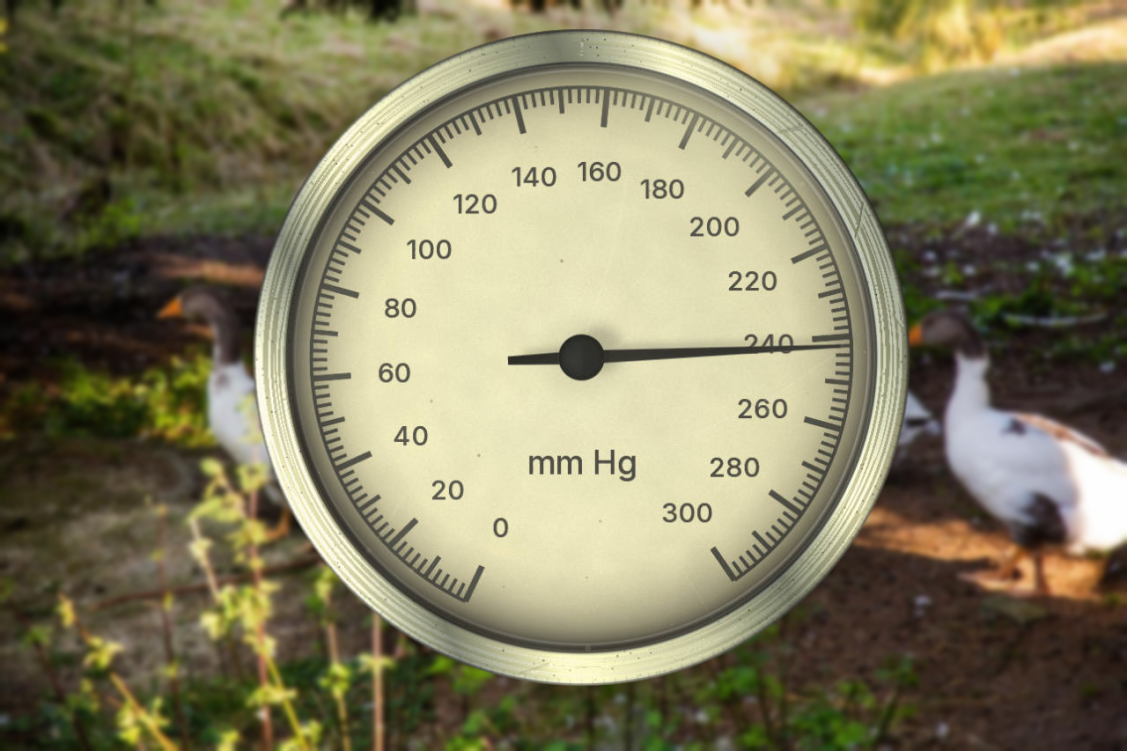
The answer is 242 mmHg
